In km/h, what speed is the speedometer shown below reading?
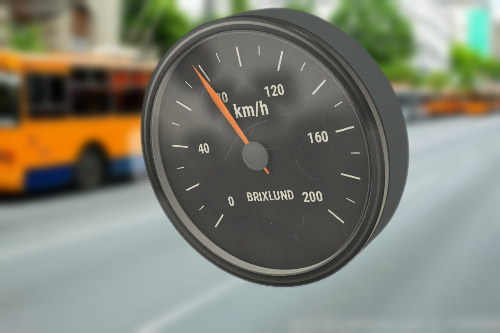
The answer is 80 km/h
